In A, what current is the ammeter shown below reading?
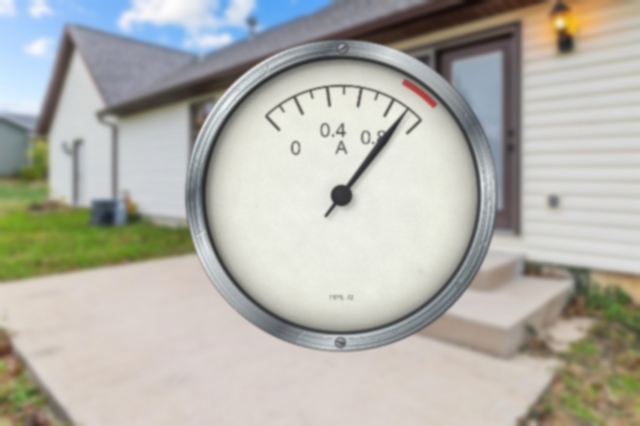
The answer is 0.9 A
